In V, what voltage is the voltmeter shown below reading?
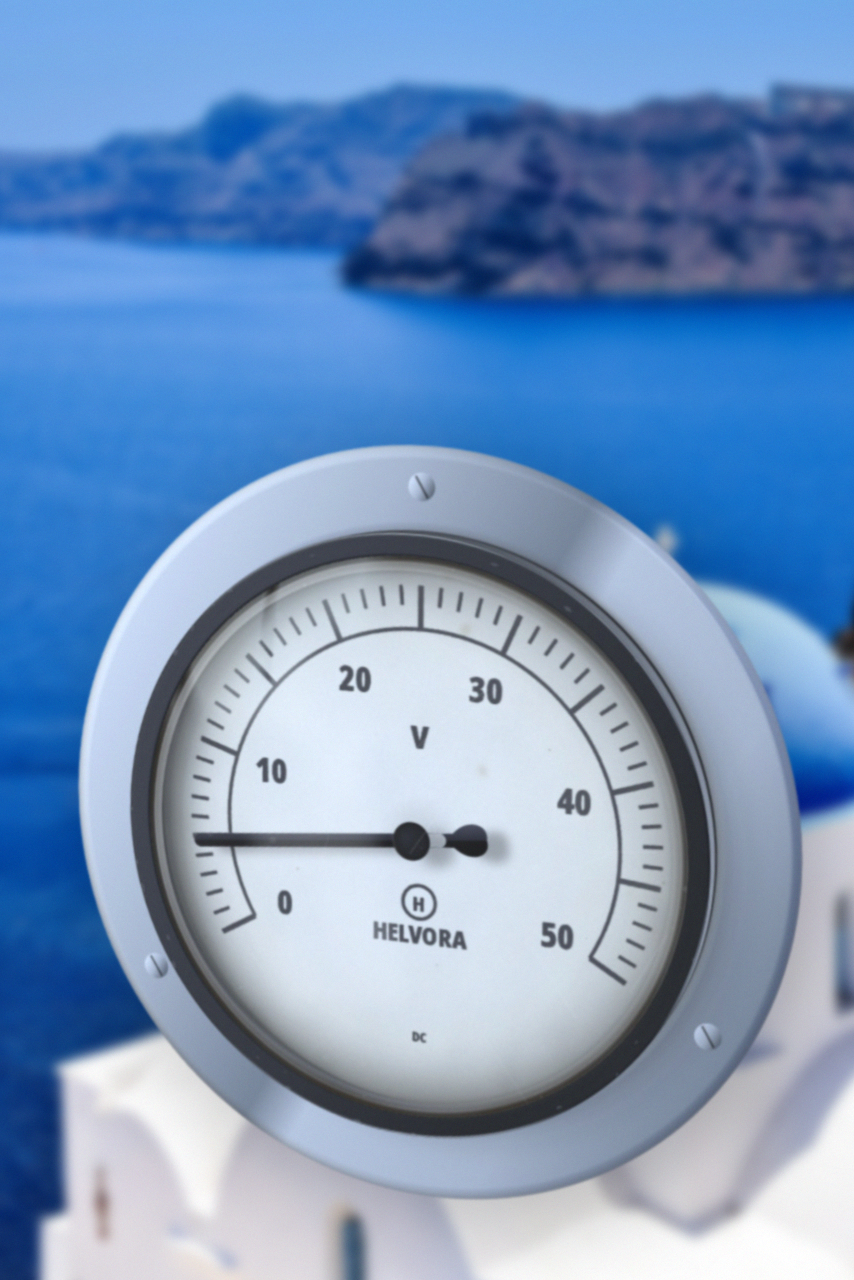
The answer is 5 V
